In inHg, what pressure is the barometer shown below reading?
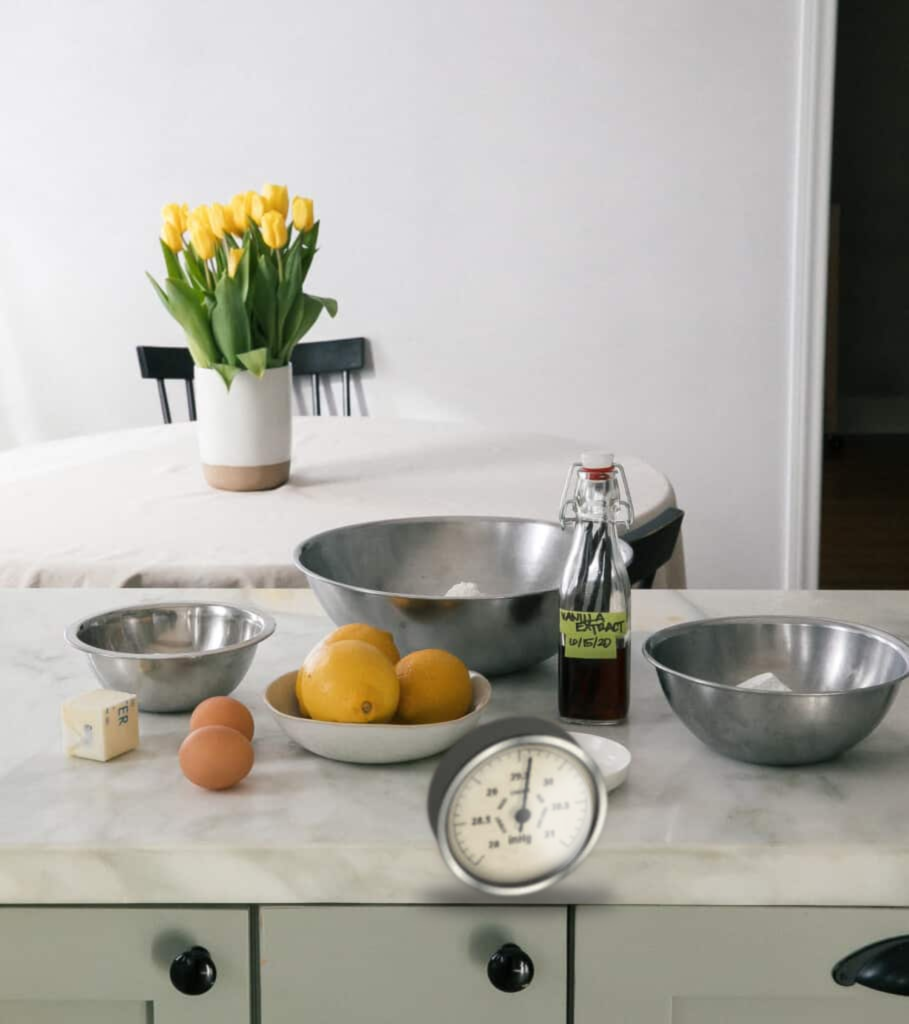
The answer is 29.6 inHg
